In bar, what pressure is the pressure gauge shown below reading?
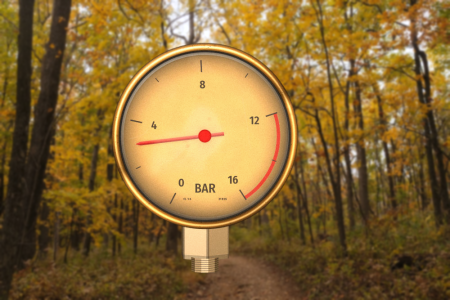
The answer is 3 bar
